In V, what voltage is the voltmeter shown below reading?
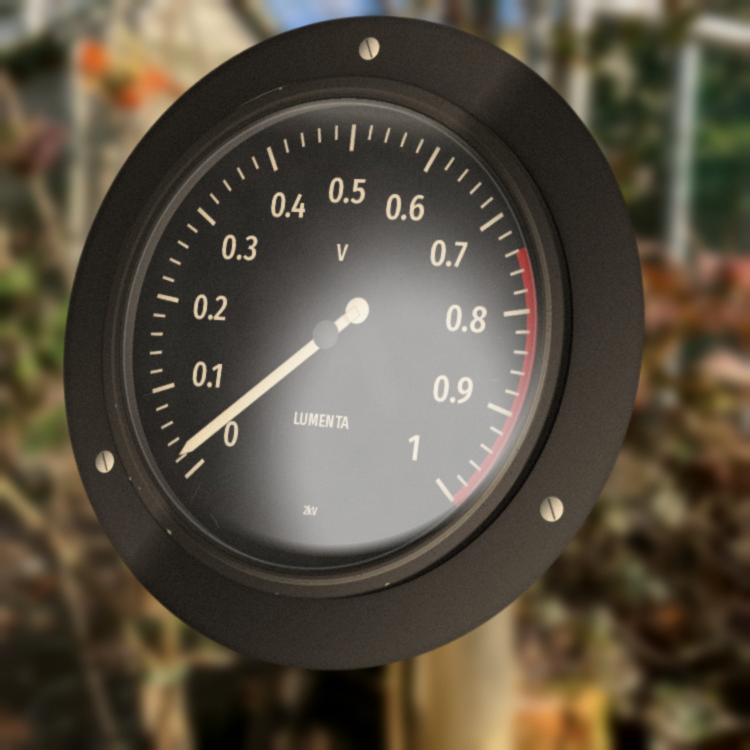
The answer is 0.02 V
